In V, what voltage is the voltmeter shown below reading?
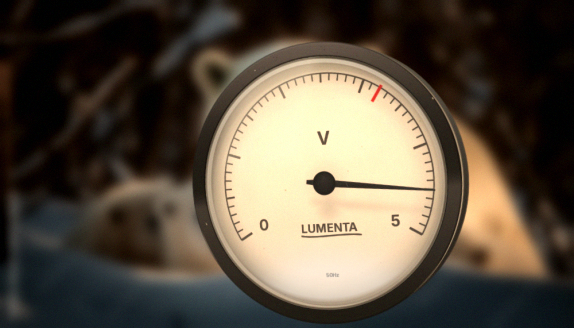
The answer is 4.5 V
